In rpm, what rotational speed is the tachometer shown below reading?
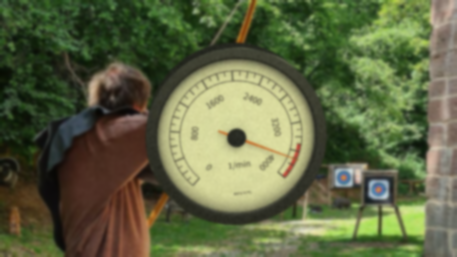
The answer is 3700 rpm
